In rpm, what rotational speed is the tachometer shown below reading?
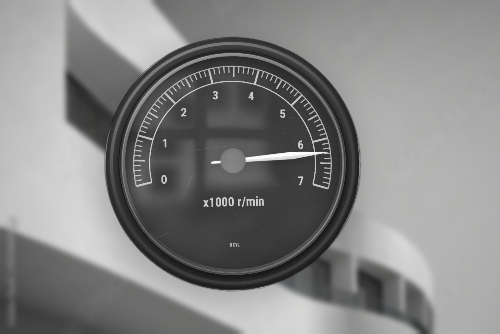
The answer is 6300 rpm
